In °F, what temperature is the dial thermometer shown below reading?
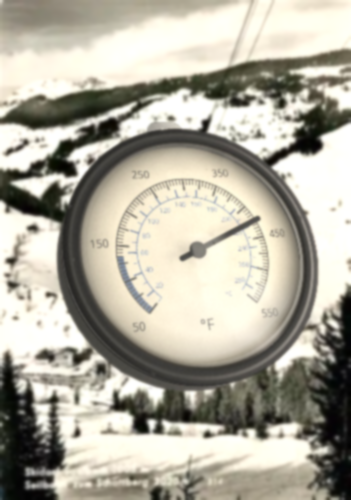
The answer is 425 °F
